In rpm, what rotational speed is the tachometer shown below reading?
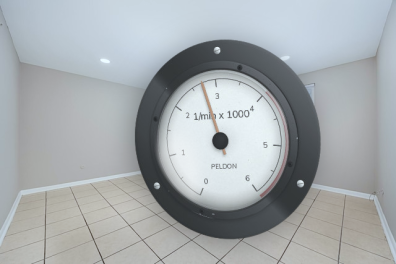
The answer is 2750 rpm
